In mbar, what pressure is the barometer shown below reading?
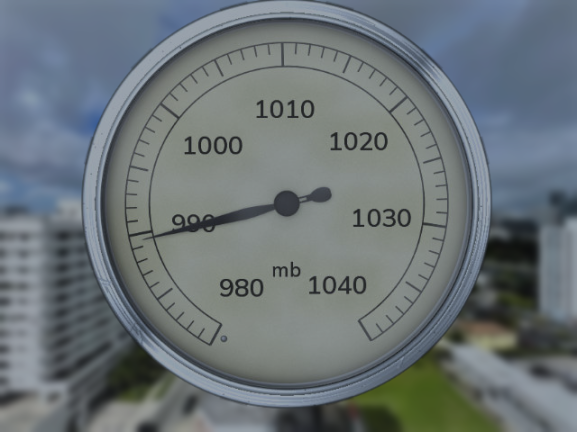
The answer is 989.5 mbar
